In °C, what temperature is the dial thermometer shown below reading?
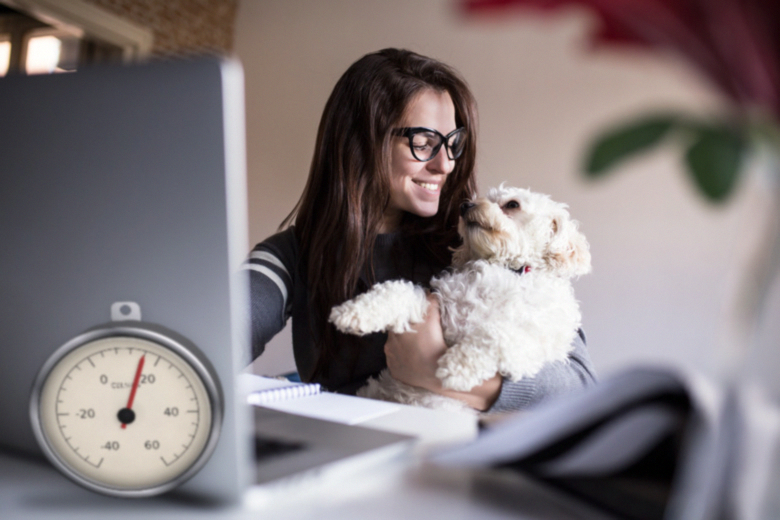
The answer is 16 °C
